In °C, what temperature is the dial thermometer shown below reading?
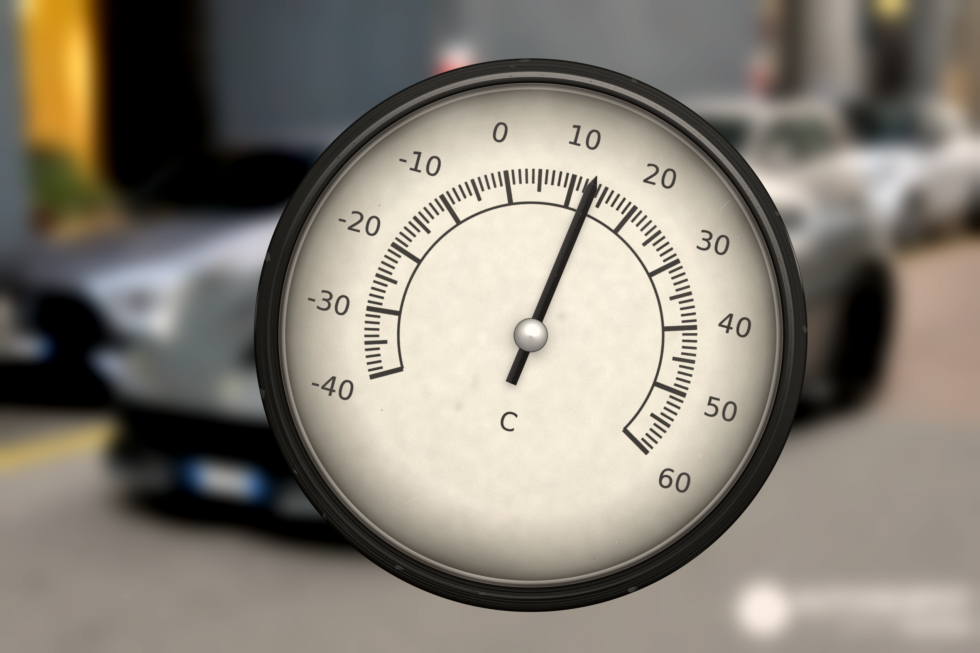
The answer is 13 °C
